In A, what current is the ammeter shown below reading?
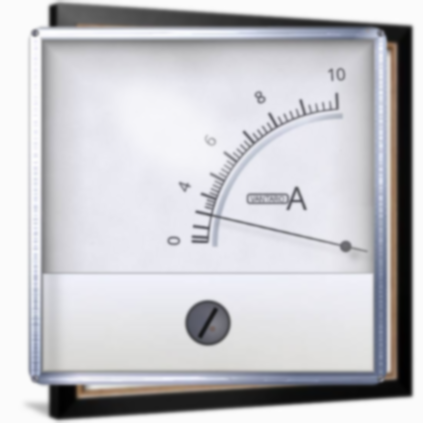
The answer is 3 A
